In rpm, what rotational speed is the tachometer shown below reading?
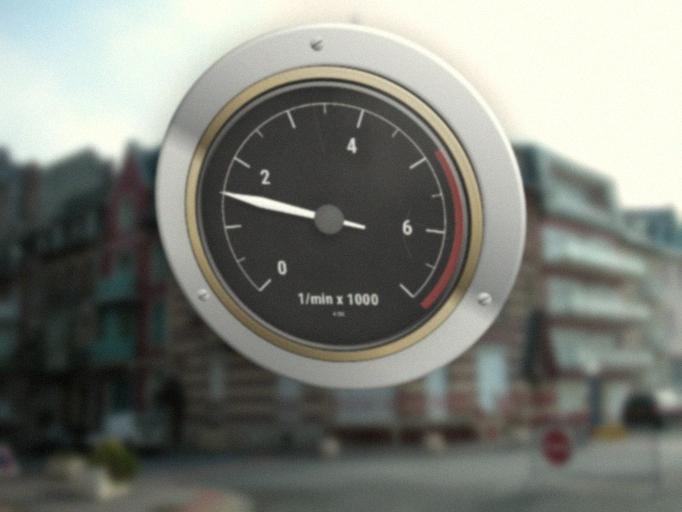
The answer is 1500 rpm
